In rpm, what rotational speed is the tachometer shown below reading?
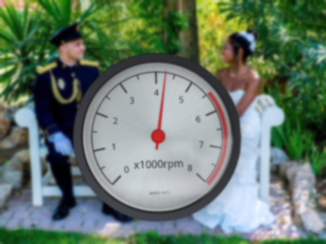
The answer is 4250 rpm
